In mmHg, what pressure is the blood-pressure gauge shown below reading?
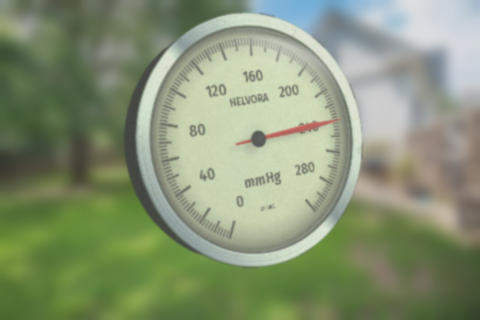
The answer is 240 mmHg
